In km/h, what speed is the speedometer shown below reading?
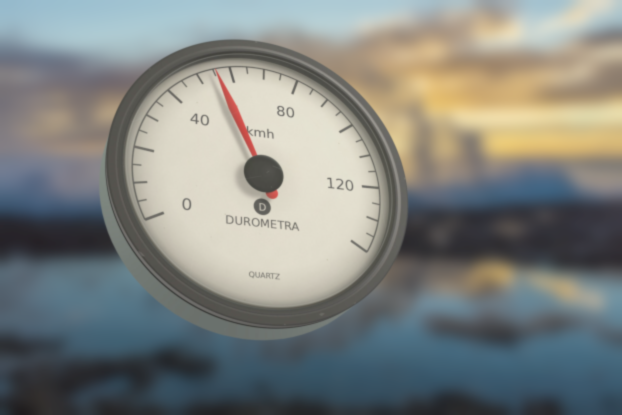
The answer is 55 km/h
